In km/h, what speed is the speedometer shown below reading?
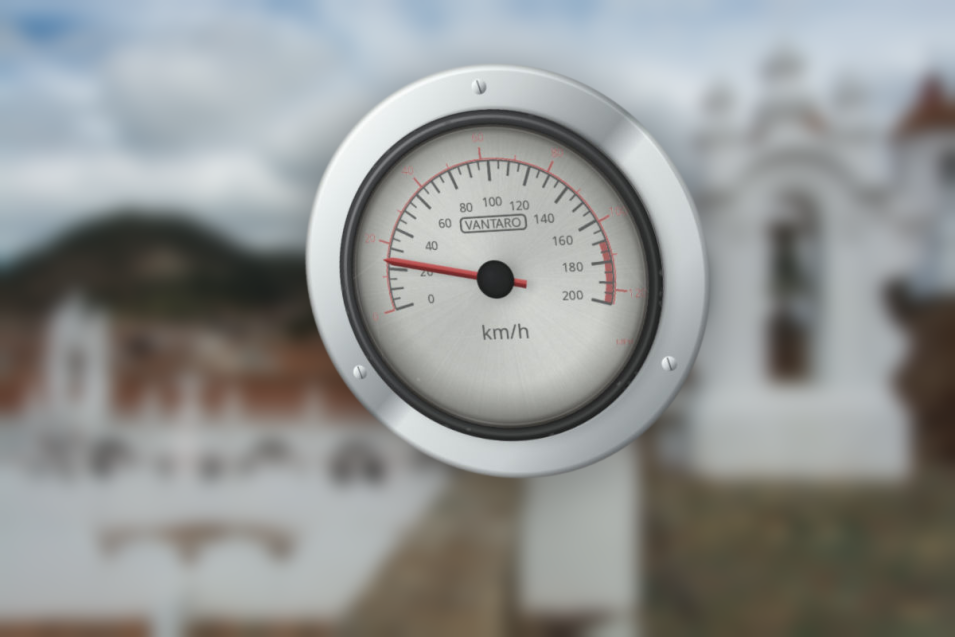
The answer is 25 km/h
